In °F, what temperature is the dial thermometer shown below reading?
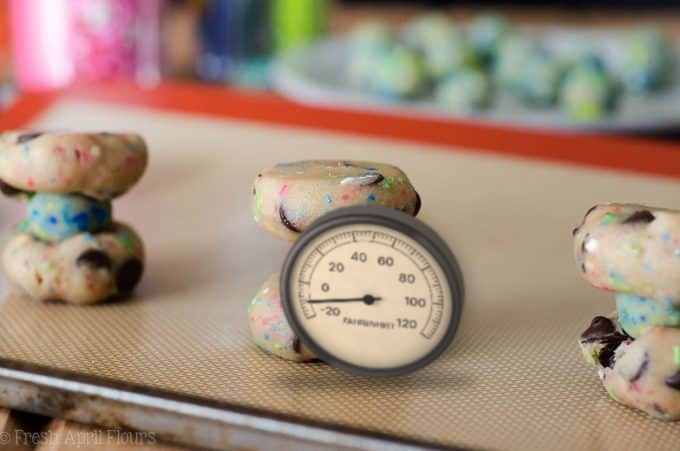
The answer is -10 °F
